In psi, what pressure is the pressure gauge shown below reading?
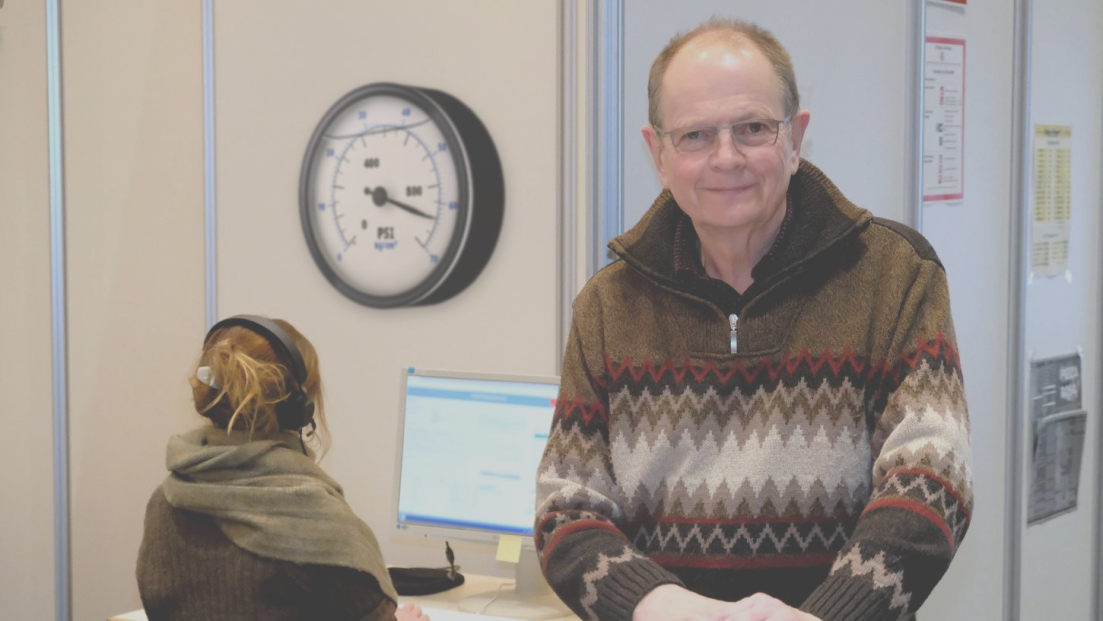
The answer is 900 psi
